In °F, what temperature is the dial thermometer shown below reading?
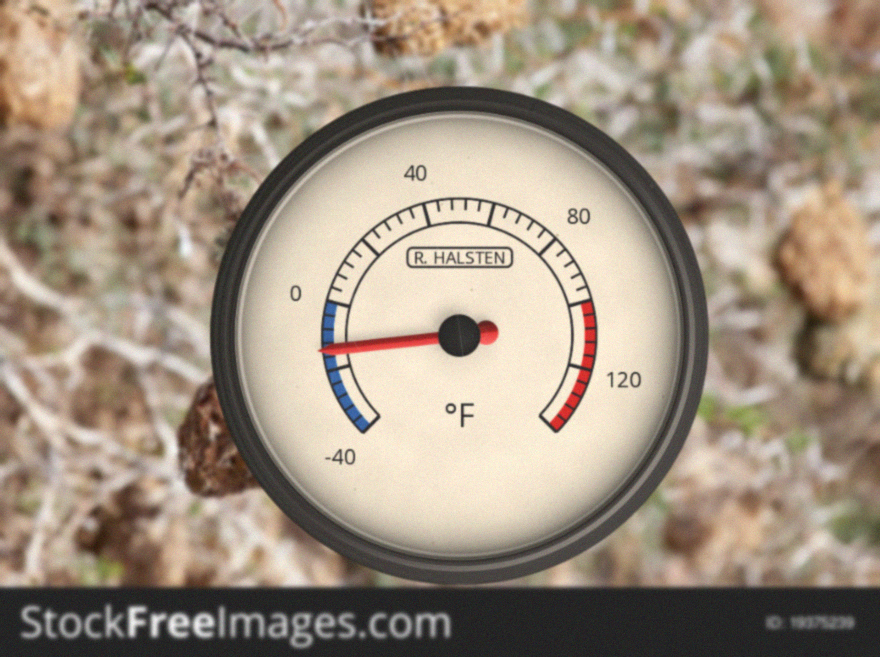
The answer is -14 °F
